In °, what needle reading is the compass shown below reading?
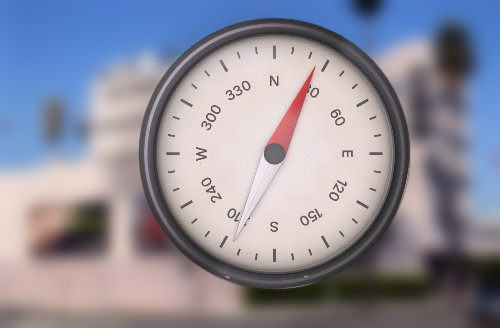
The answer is 25 °
